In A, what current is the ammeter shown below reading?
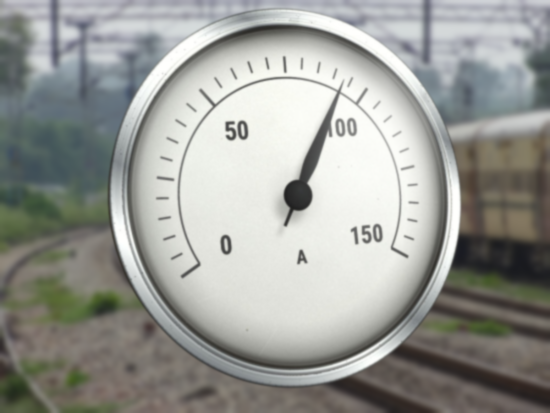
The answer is 92.5 A
